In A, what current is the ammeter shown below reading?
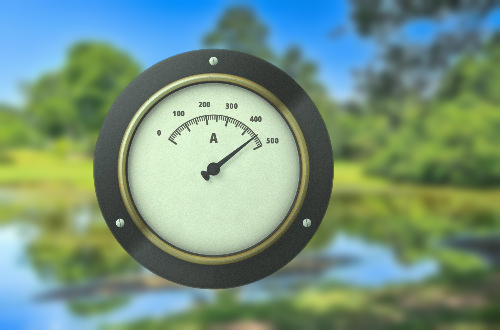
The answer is 450 A
